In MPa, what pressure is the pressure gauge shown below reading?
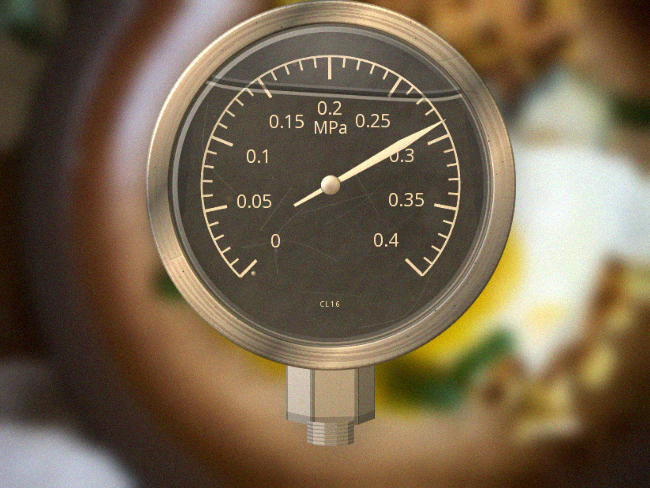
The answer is 0.29 MPa
